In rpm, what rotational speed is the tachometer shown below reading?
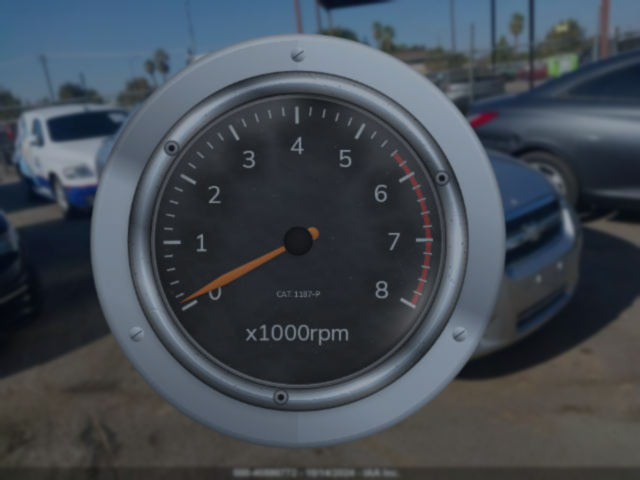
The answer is 100 rpm
